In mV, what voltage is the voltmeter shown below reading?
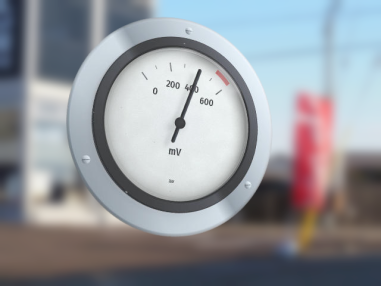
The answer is 400 mV
